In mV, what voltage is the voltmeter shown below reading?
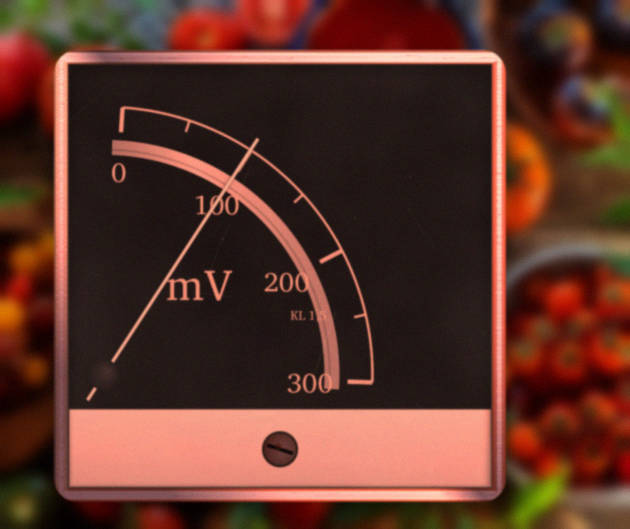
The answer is 100 mV
